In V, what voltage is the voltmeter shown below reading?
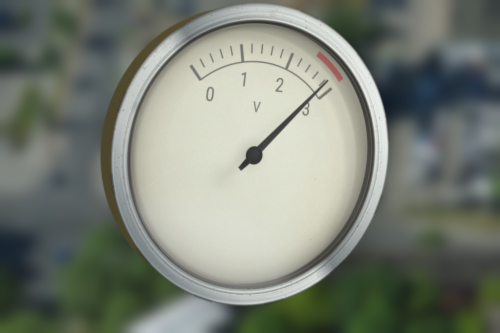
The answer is 2.8 V
